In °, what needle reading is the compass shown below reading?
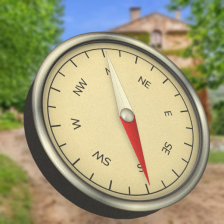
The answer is 180 °
